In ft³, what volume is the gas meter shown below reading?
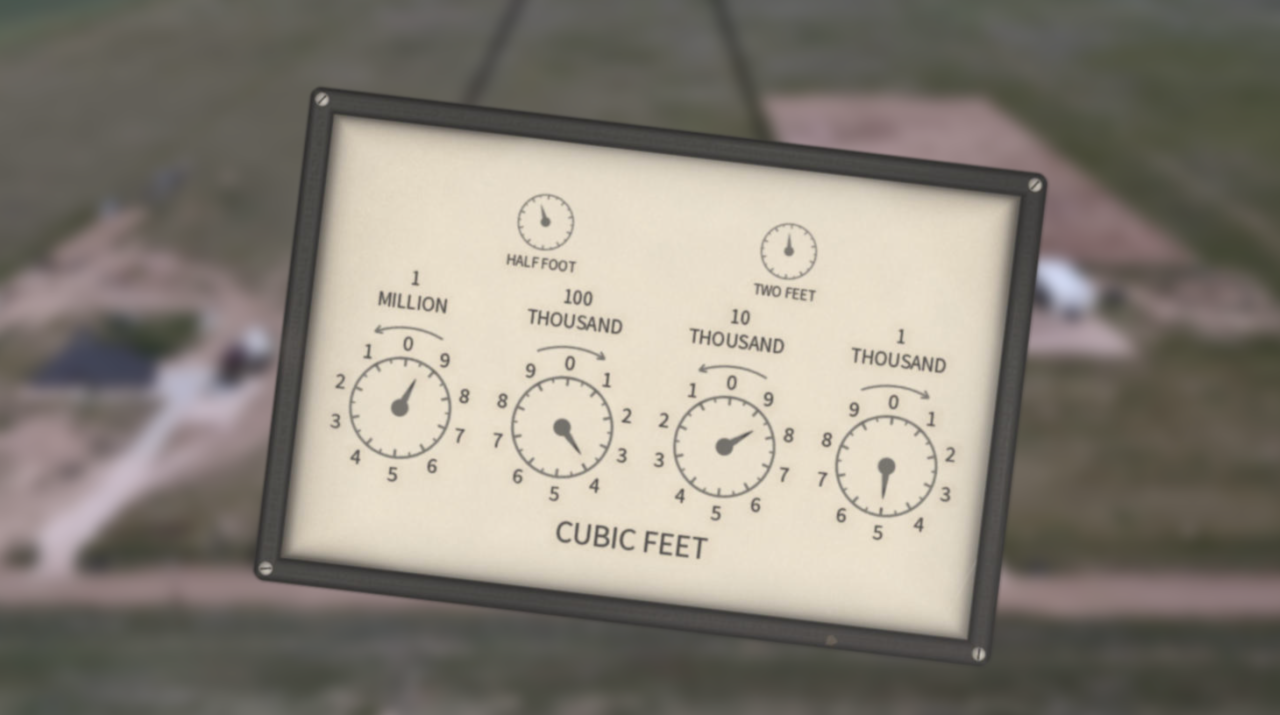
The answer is 938500 ft³
